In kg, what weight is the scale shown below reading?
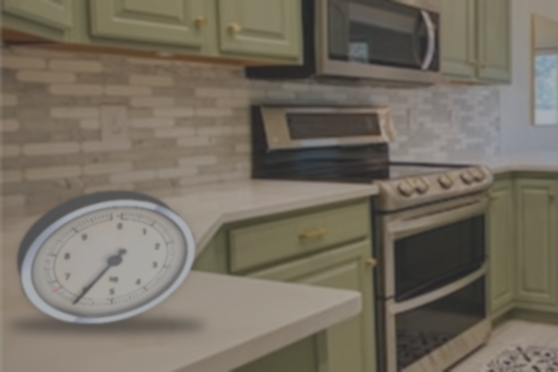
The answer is 6 kg
